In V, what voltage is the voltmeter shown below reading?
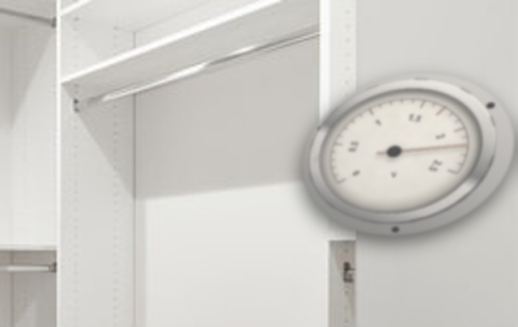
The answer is 2.2 V
